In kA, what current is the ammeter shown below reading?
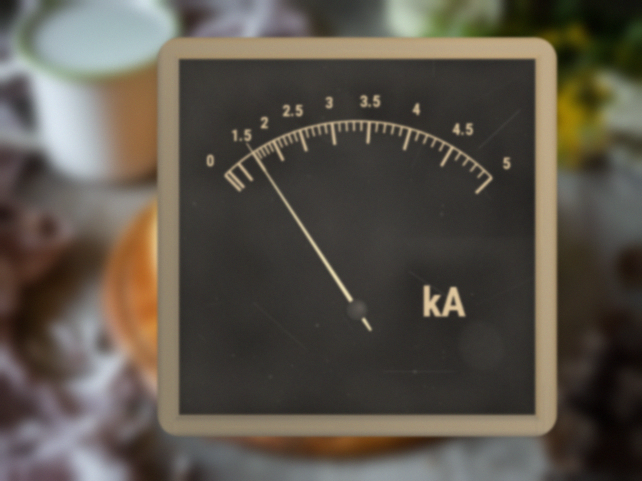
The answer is 1.5 kA
